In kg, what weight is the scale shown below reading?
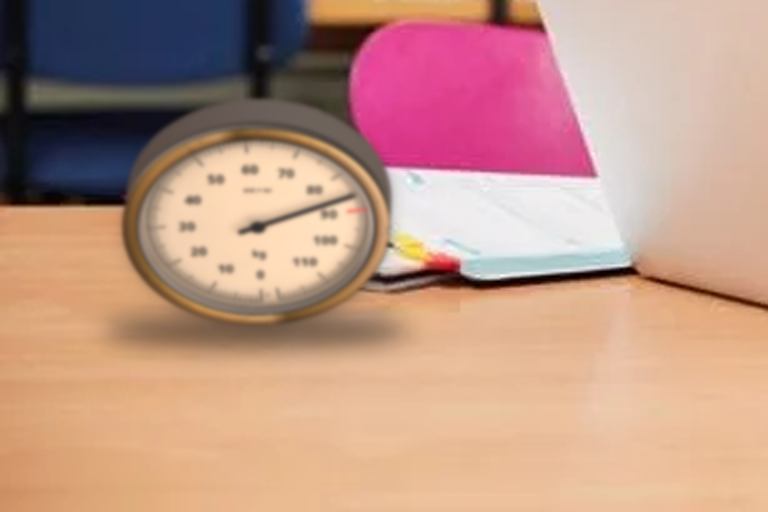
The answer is 85 kg
